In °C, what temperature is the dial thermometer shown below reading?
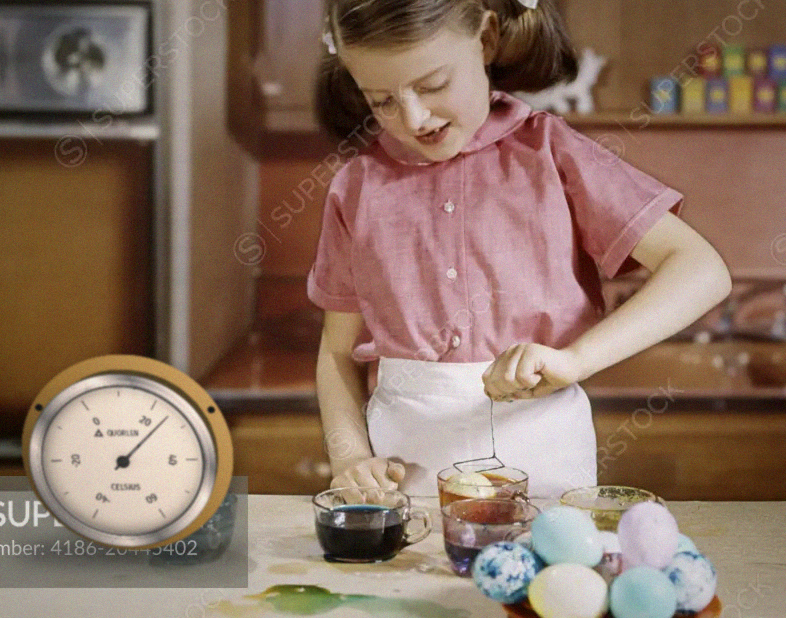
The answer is 25 °C
